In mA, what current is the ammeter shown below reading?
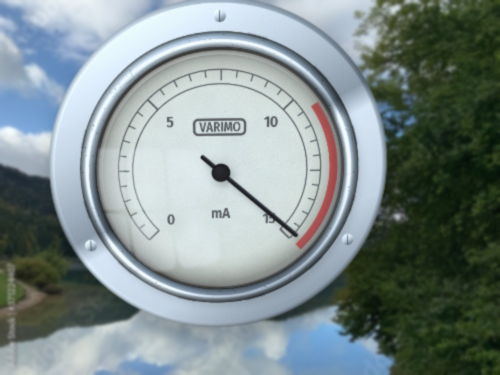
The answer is 14.75 mA
